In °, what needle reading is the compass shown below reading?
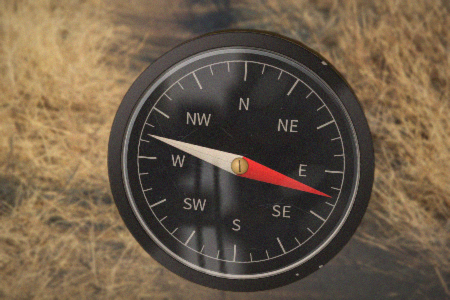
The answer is 105 °
